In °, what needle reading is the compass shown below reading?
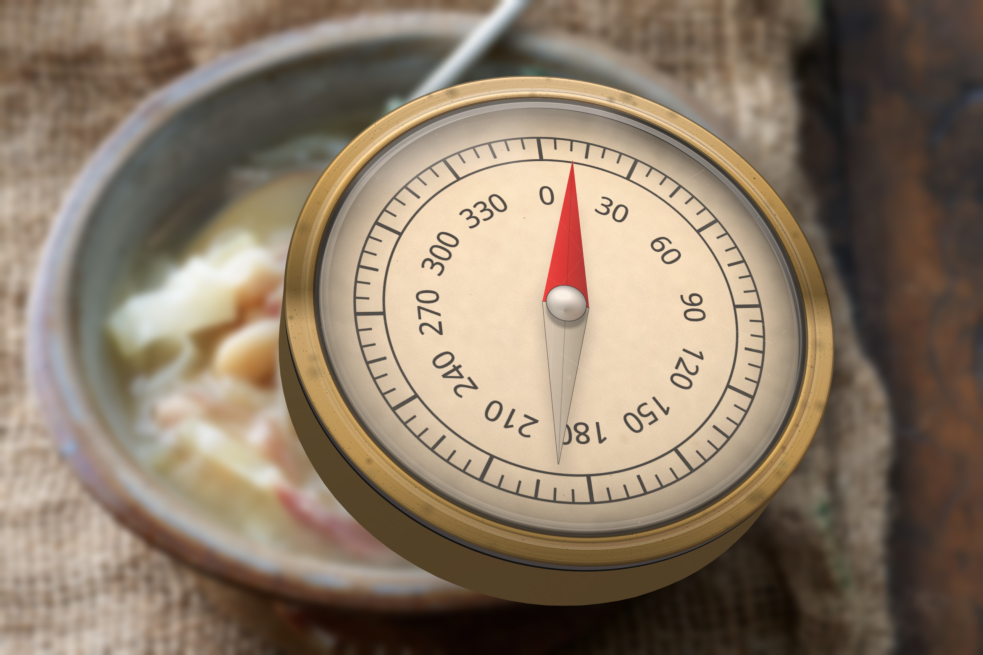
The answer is 10 °
